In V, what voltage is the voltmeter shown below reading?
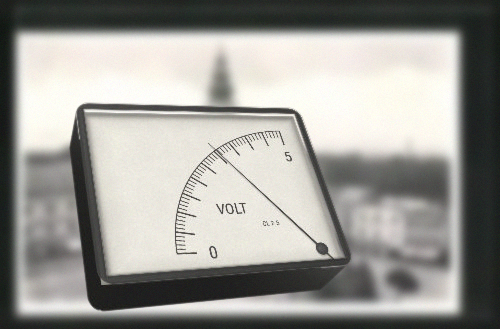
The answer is 3 V
